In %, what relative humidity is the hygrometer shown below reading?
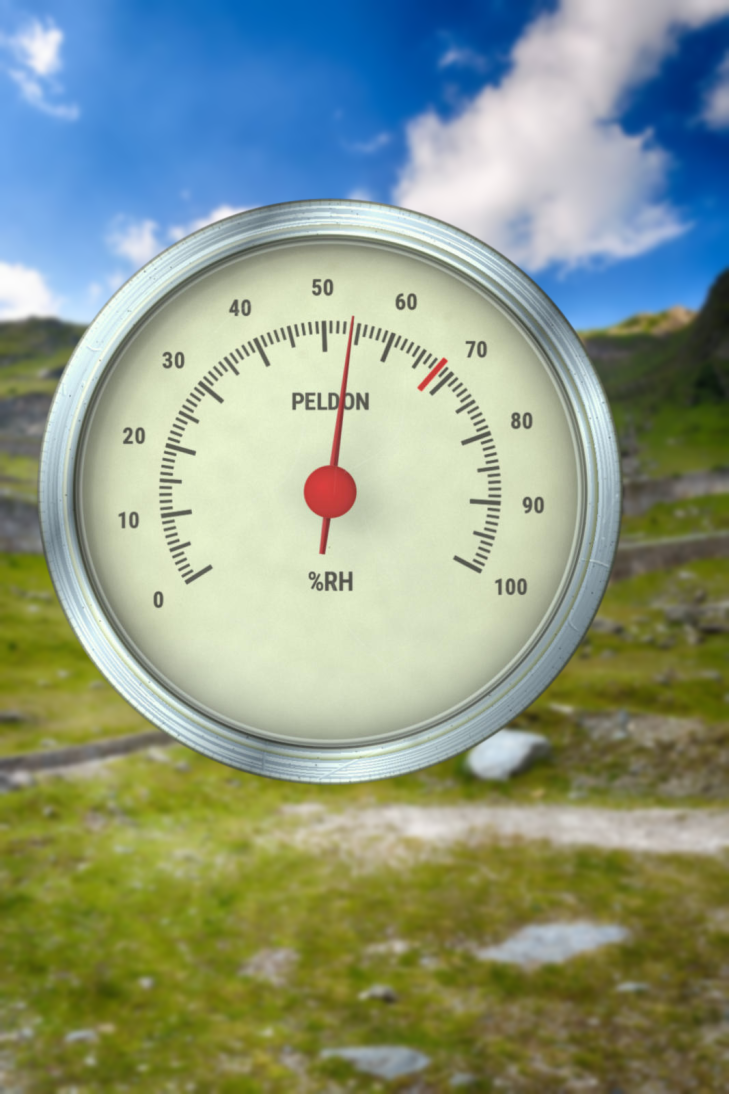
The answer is 54 %
